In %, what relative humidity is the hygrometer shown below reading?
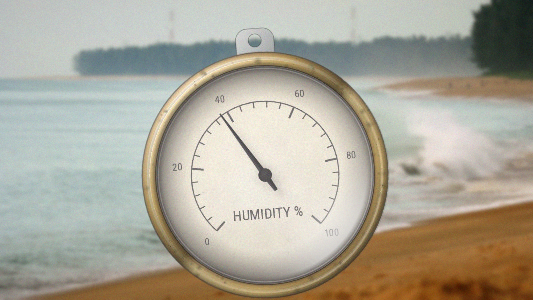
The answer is 38 %
